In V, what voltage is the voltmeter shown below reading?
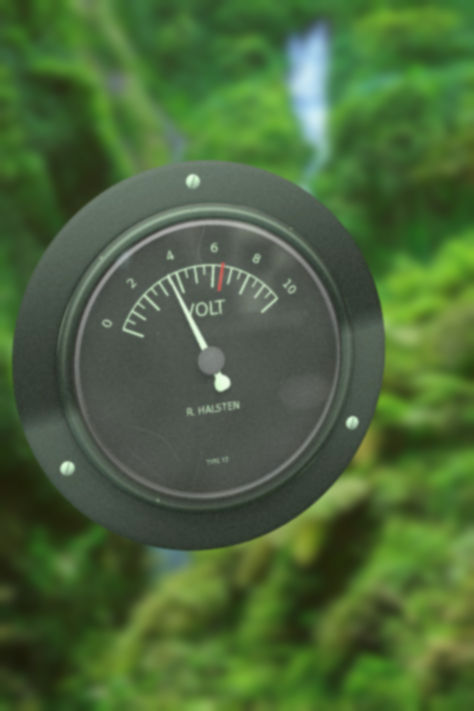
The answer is 3.5 V
